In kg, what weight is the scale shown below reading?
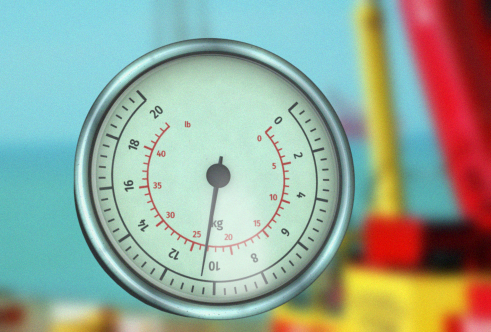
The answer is 10.6 kg
